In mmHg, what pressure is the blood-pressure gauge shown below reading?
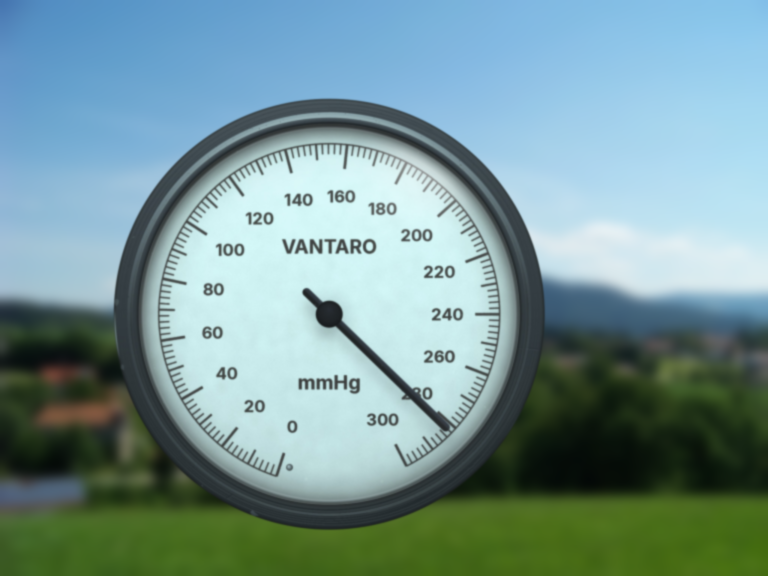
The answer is 282 mmHg
